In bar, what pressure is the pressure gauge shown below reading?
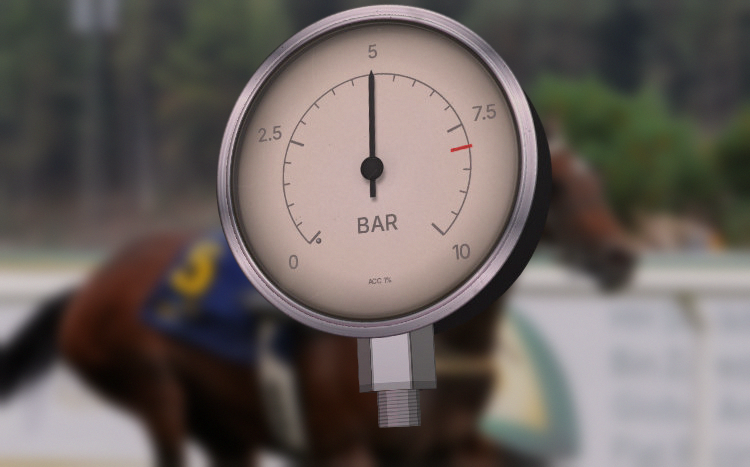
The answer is 5 bar
